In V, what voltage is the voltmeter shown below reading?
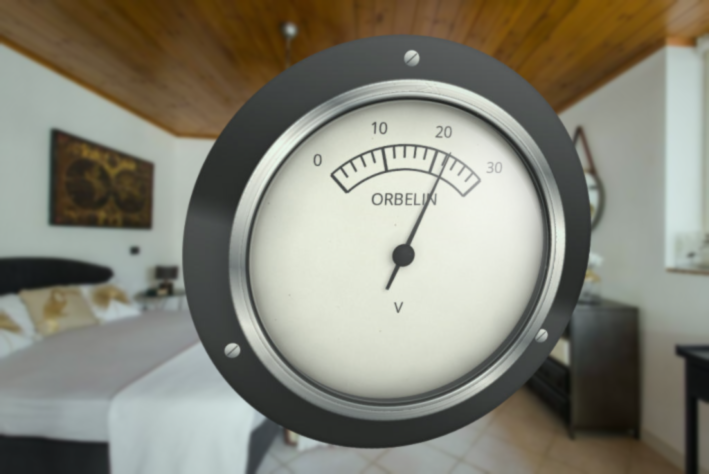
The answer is 22 V
